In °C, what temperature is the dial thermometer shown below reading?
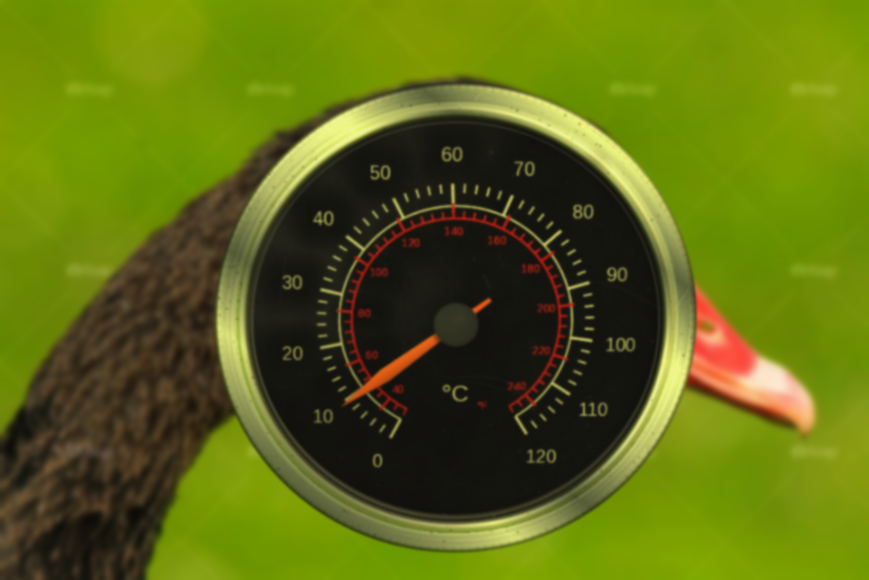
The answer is 10 °C
